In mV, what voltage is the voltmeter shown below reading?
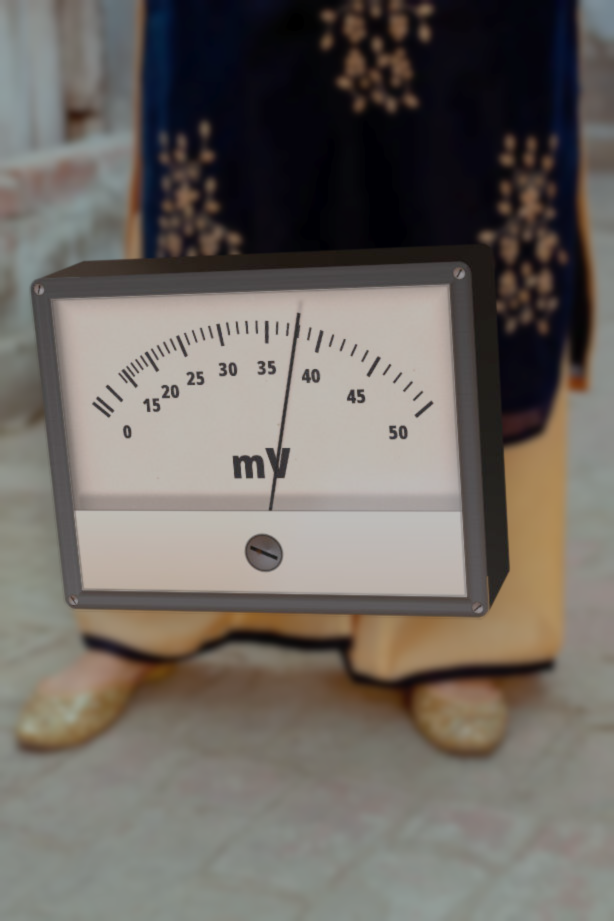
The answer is 38 mV
